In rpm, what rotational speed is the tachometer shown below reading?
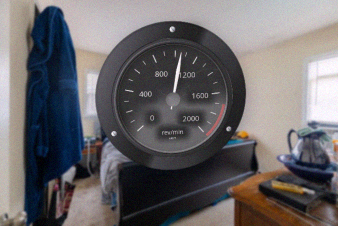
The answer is 1050 rpm
